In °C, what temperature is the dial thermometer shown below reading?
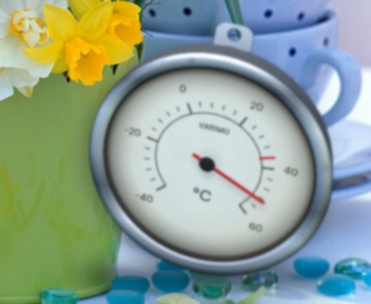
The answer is 52 °C
